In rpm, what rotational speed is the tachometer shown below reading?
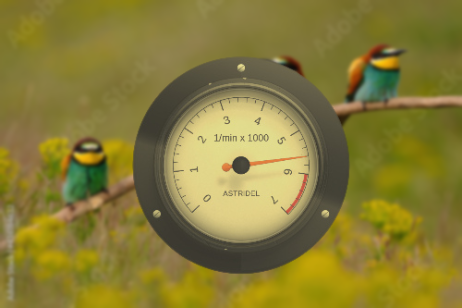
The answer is 5600 rpm
